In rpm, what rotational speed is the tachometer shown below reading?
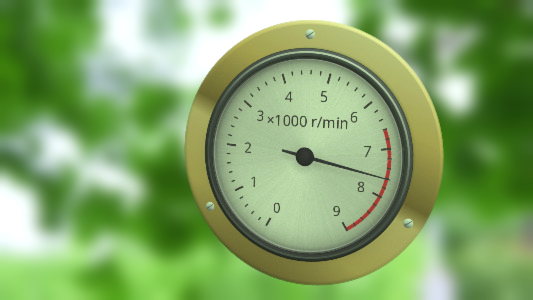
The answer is 7600 rpm
